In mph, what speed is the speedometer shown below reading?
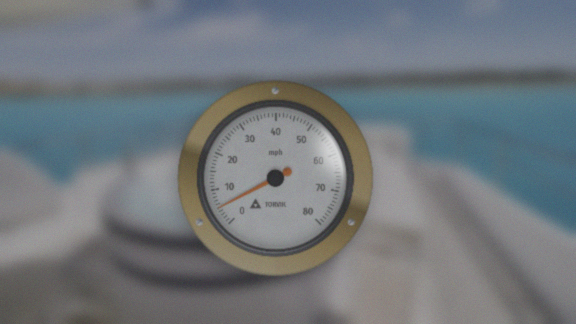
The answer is 5 mph
